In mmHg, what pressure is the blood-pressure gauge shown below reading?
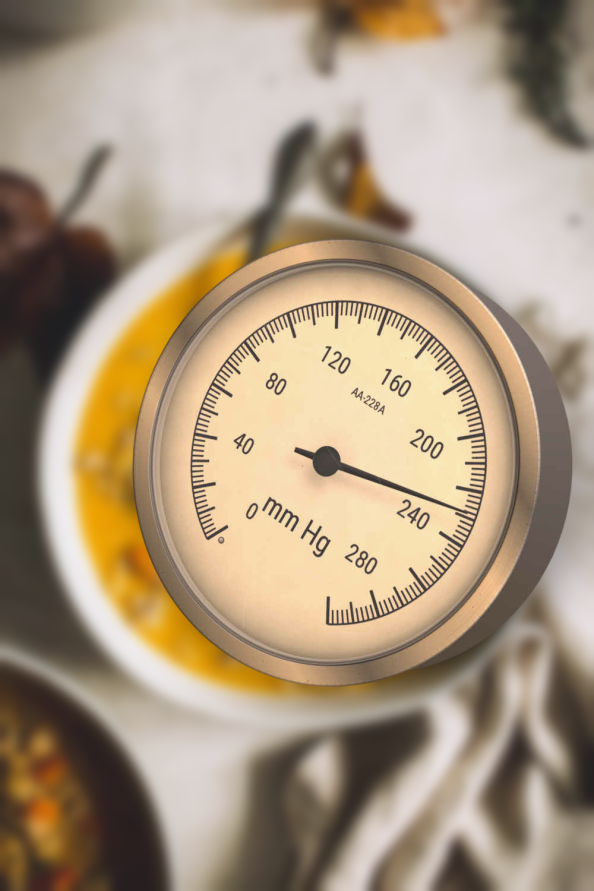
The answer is 228 mmHg
